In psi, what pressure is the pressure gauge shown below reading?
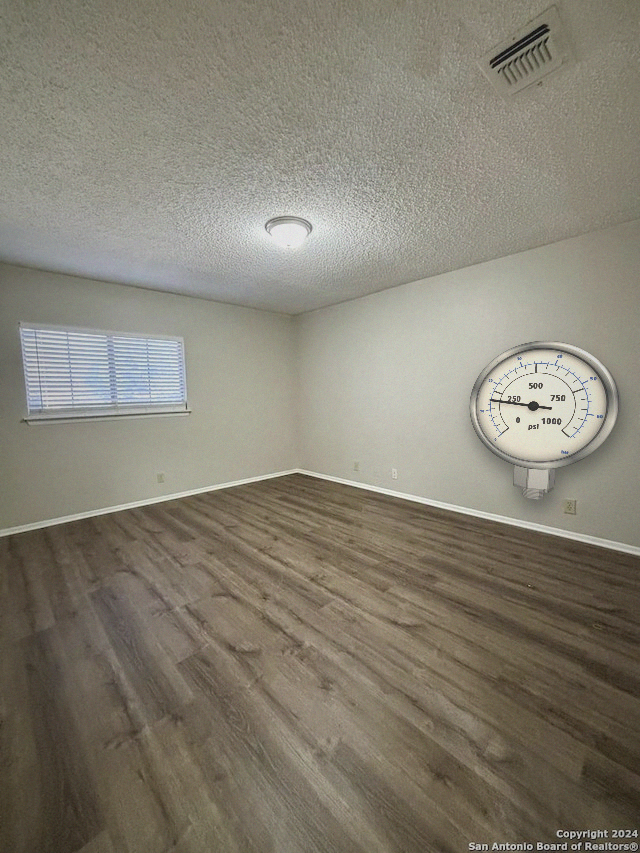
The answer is 200 psi
